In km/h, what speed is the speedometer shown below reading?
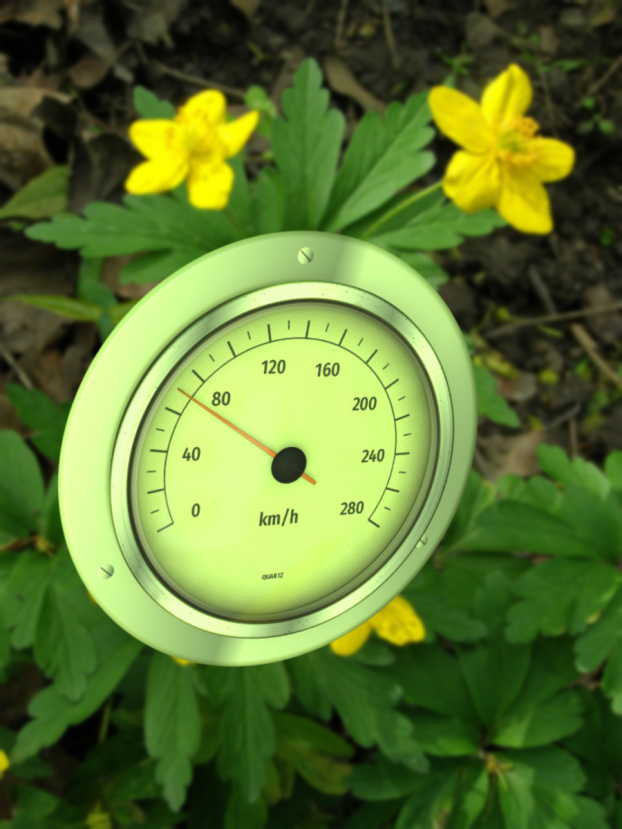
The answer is 70 km/h
